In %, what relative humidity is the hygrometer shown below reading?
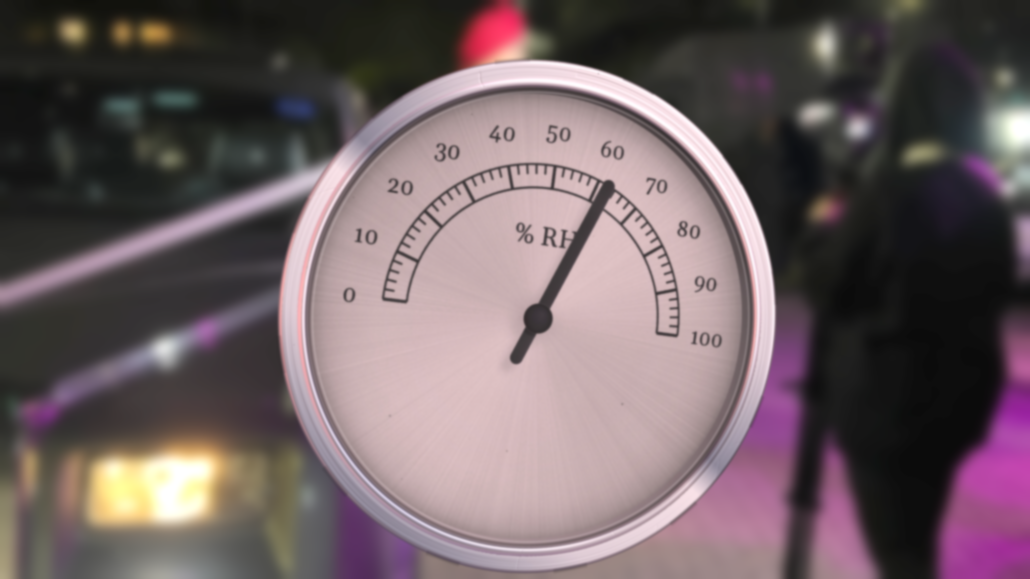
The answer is 62 %
